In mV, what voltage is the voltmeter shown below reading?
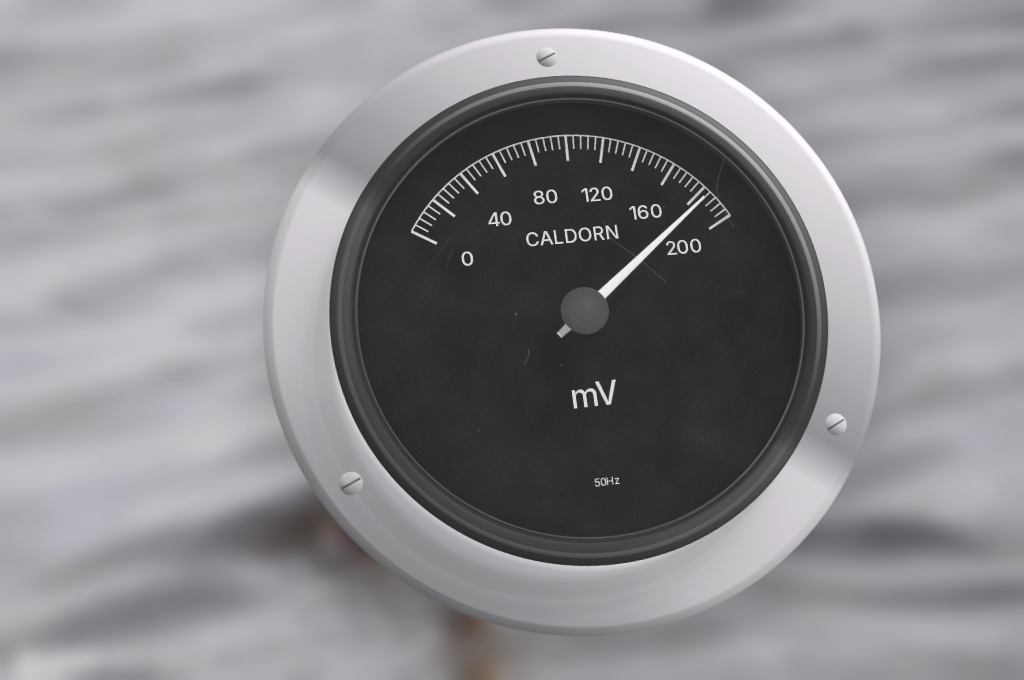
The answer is 184 mV
